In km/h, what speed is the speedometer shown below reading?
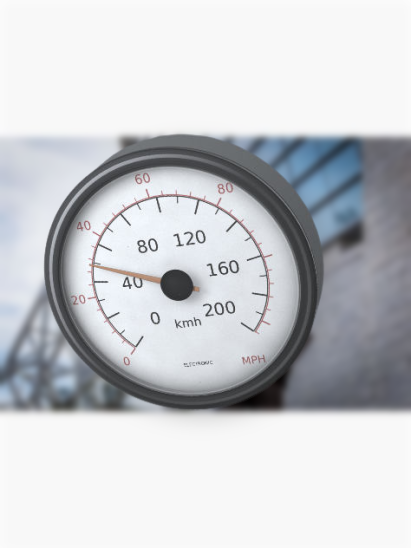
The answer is 50 km/h
